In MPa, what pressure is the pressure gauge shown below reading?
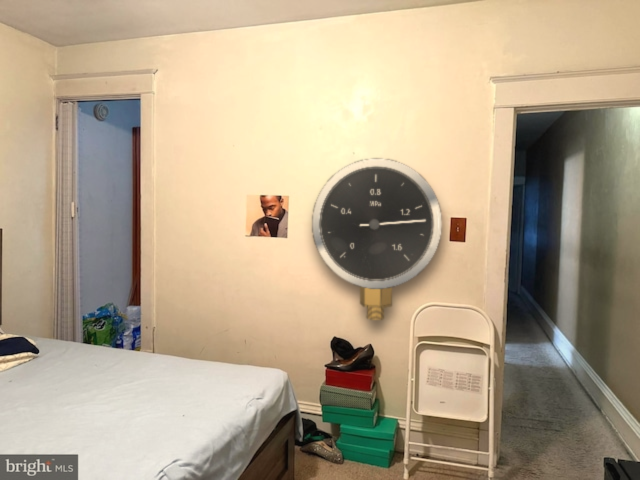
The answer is 1.3 MPa
